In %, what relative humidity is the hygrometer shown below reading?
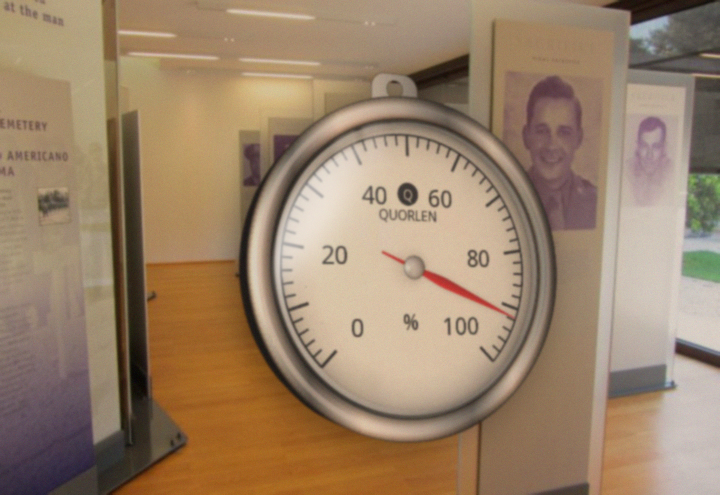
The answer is 92 %
